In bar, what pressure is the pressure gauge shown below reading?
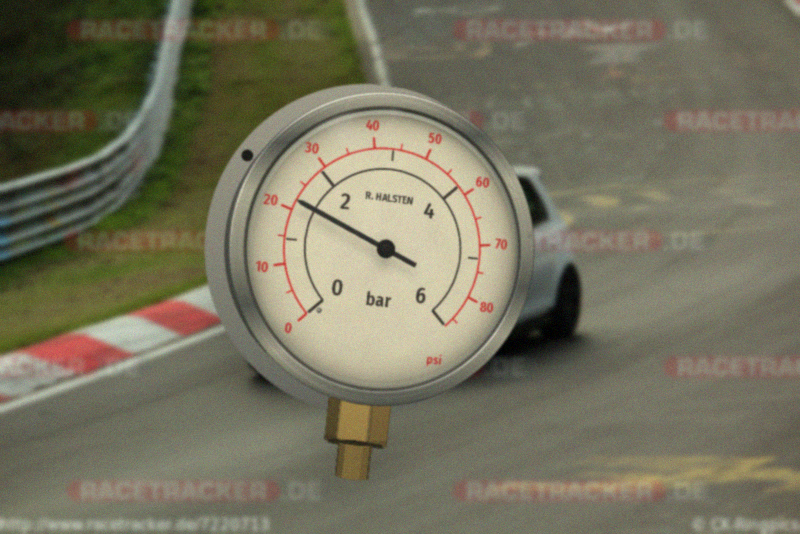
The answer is 1.5 bar
